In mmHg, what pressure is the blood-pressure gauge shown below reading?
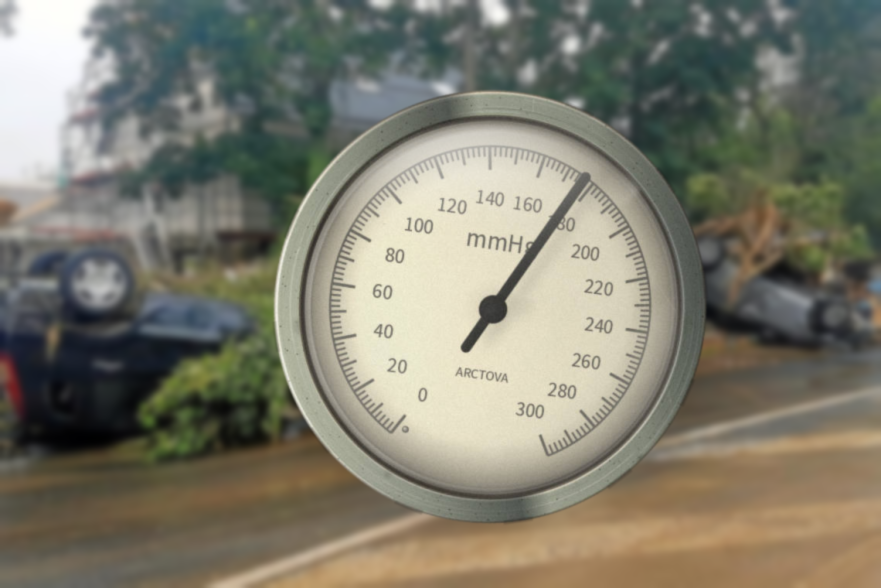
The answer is 176 mmHg
